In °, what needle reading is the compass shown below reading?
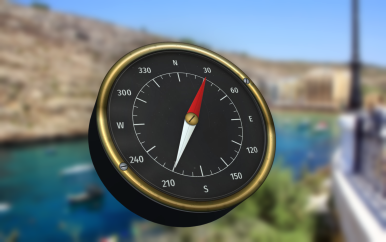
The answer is 30 °
